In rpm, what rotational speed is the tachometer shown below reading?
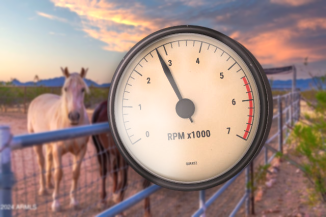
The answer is 2800 rpm
